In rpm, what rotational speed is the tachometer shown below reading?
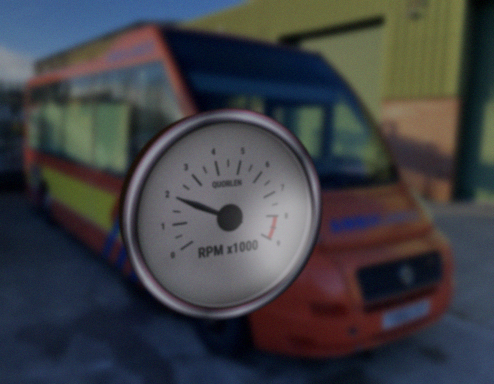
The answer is 2000 rpm
